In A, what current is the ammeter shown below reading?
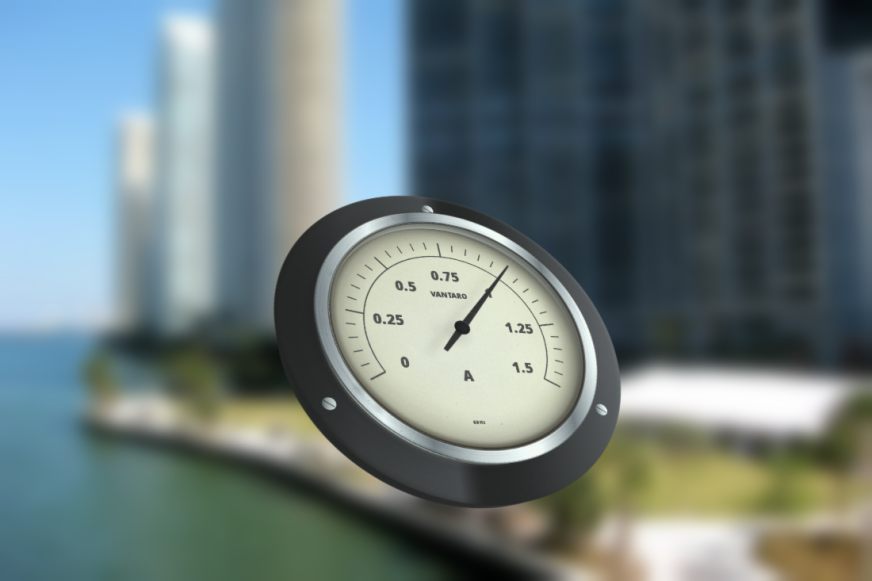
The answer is 1 A
